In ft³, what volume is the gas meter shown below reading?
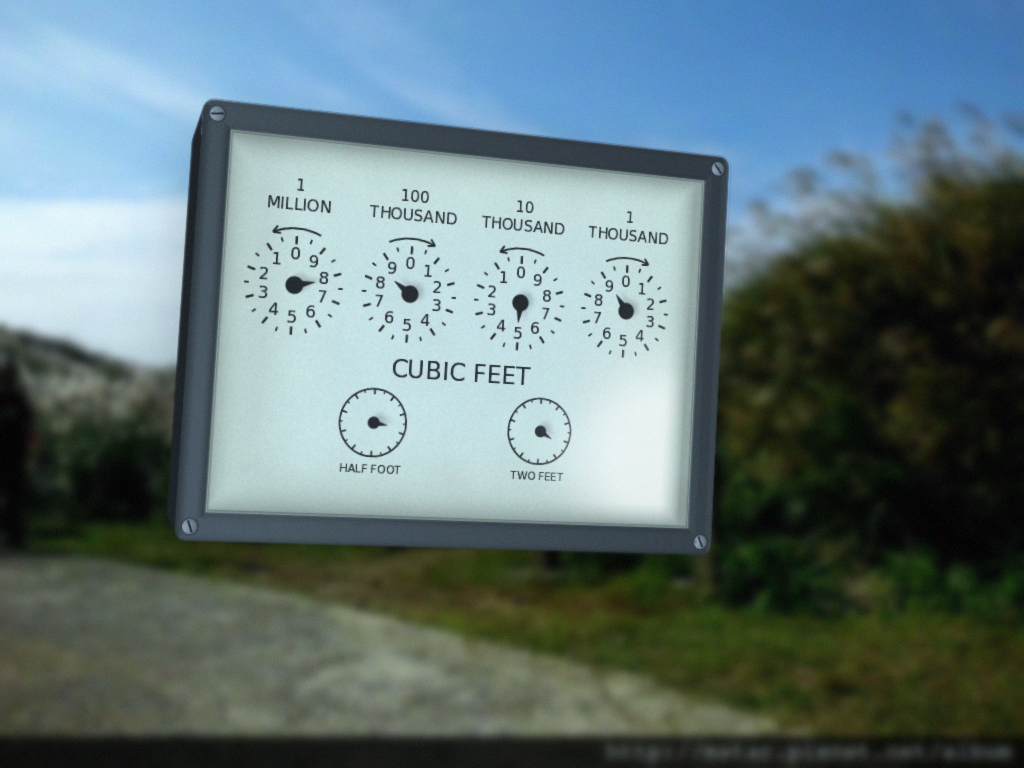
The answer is 784900 ft³
